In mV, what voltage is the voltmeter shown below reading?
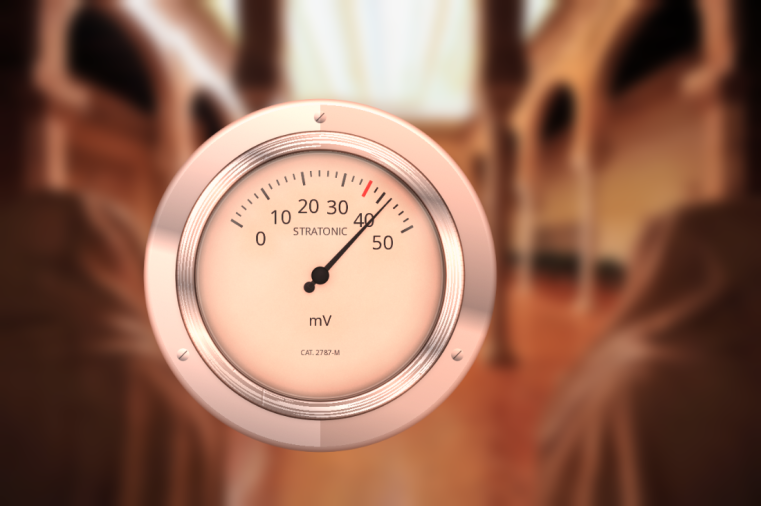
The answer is 42 mV
